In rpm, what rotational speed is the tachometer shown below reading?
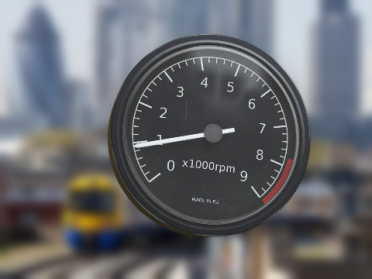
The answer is 900 rpm
